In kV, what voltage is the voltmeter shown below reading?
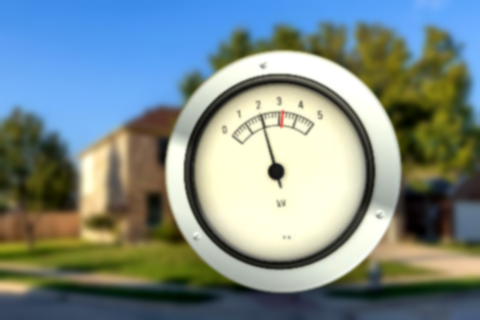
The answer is 2 kV
